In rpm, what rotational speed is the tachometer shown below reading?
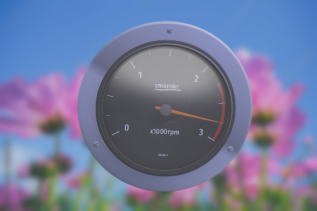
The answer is 2750 rpm
